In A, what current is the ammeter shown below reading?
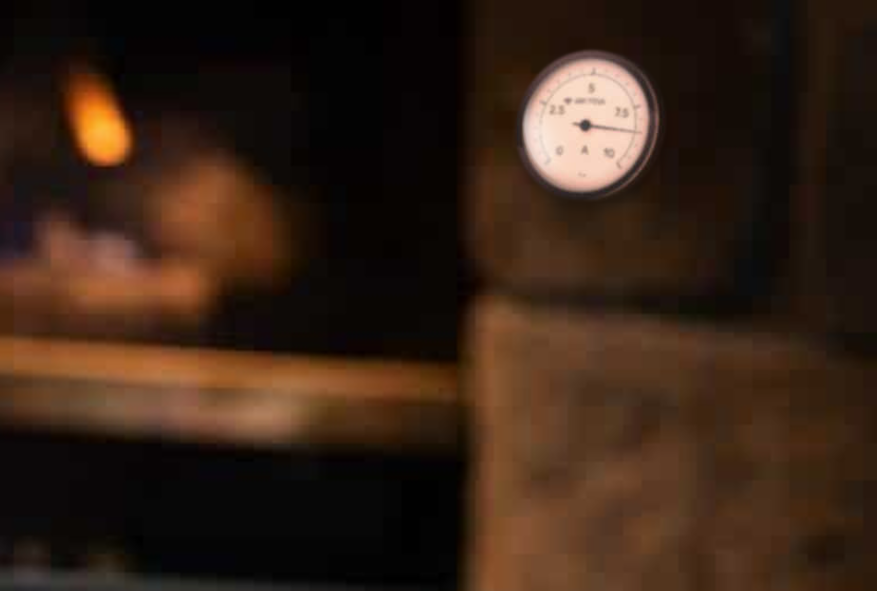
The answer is 8.5 A
